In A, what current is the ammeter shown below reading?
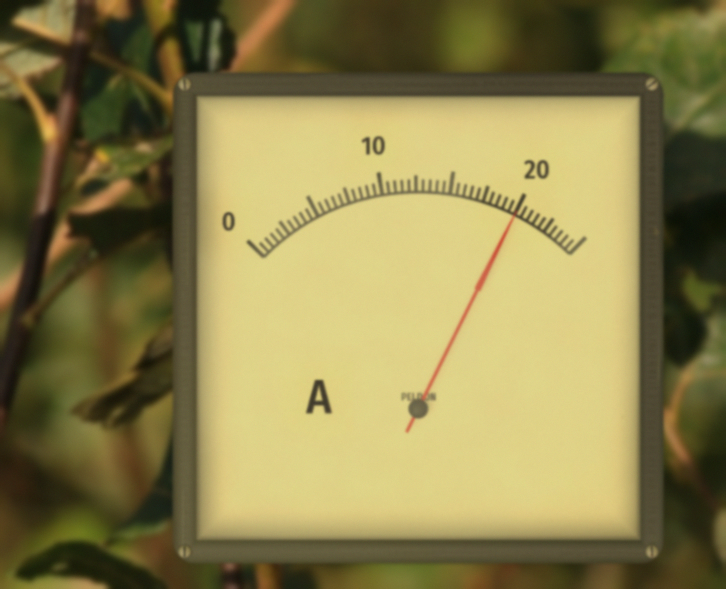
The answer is 20 A
